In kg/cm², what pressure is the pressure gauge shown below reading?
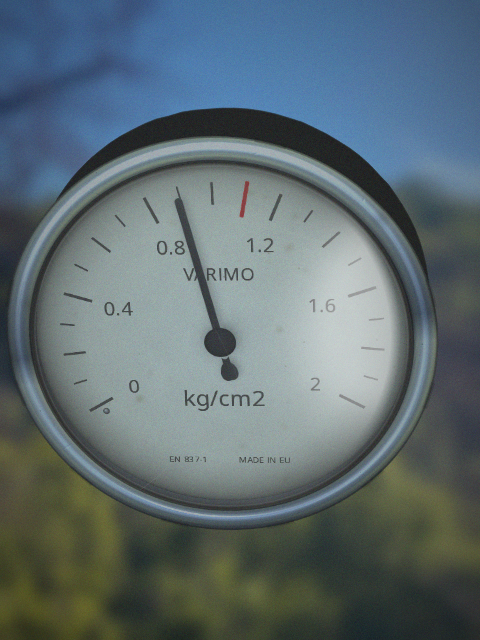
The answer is 0.9 kg/cm²
